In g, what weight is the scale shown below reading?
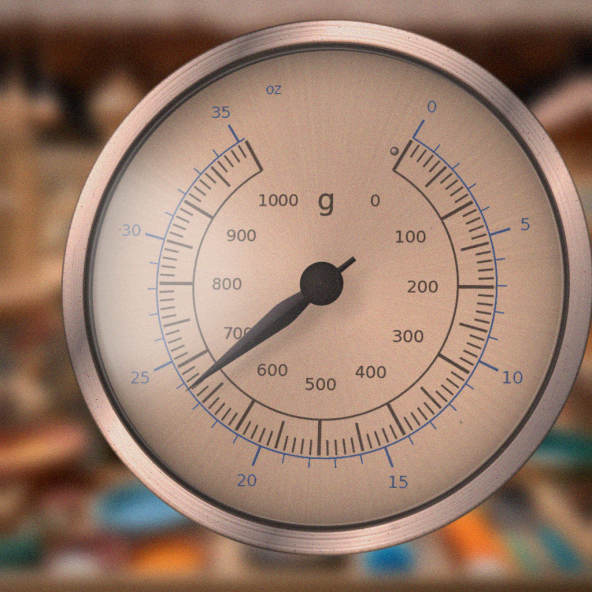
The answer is 670 g
